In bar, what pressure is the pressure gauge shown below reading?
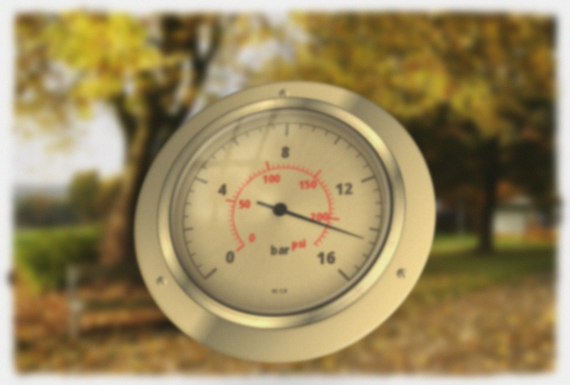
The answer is 14.5 bar
